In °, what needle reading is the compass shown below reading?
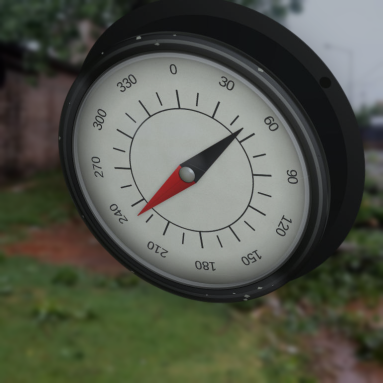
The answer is 232.5 °
